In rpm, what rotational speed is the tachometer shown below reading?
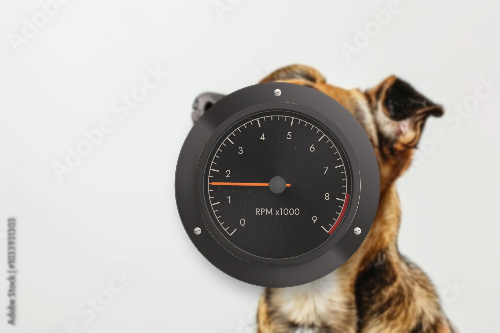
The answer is 1600 rpm
